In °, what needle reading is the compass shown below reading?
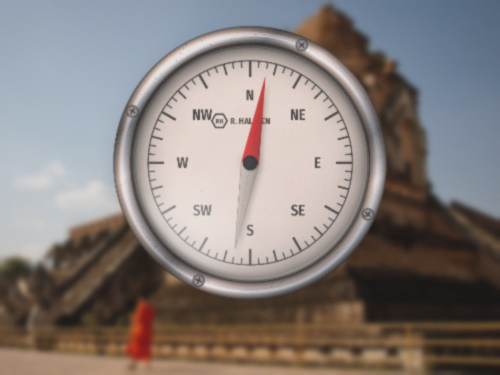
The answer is 10 °
